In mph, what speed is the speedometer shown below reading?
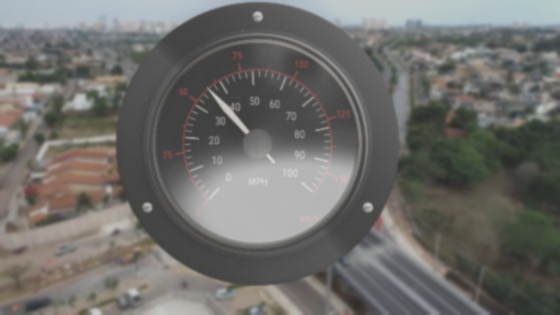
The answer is 36 mph
